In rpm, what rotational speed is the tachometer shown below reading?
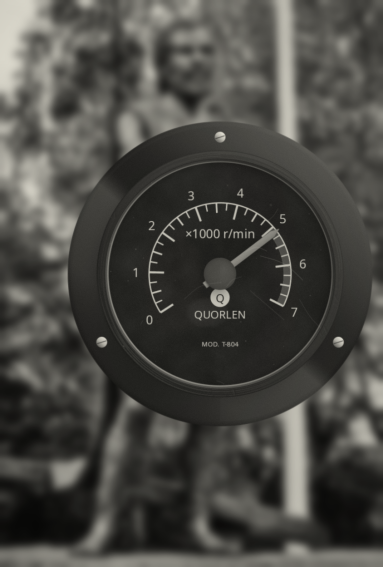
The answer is 5125 rpm
